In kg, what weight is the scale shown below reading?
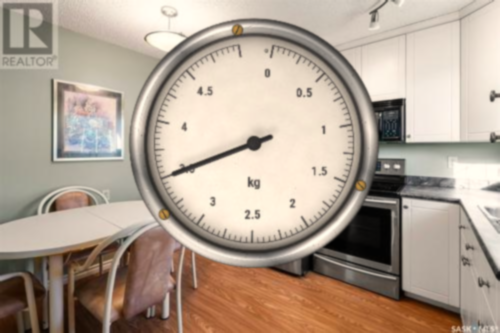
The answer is 3.5 kg
